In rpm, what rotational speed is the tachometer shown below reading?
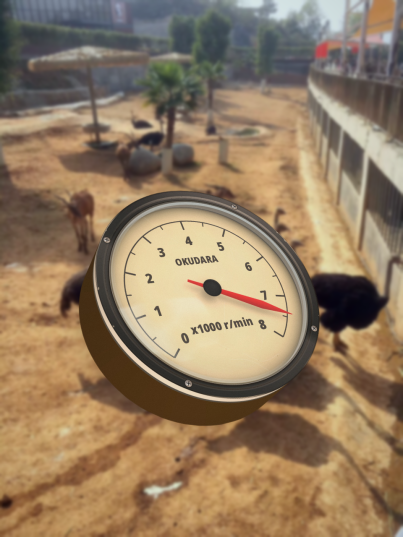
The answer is 7500 rpm
